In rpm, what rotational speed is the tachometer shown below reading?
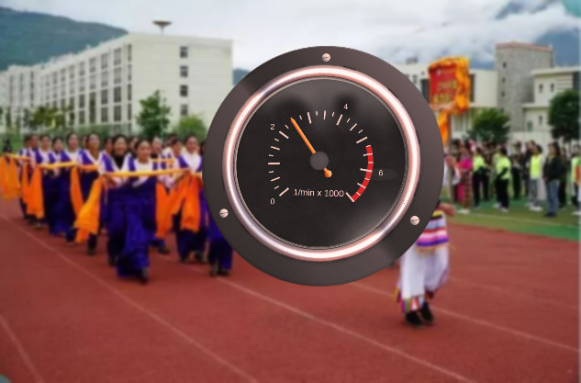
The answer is 2500 rpm
